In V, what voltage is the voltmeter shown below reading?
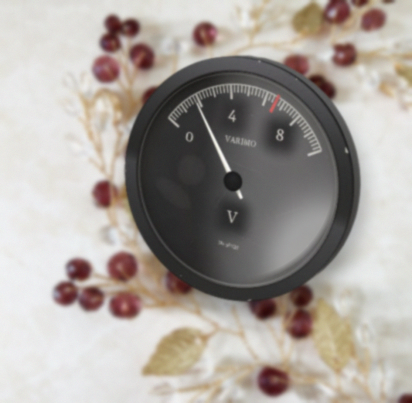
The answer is 2 V
